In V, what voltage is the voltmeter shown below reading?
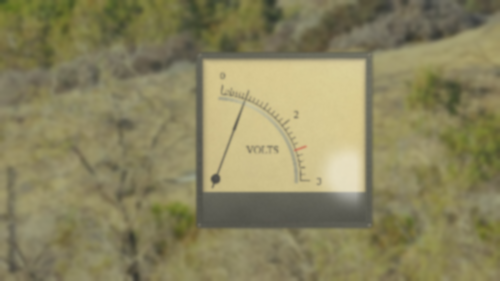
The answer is 1 V
